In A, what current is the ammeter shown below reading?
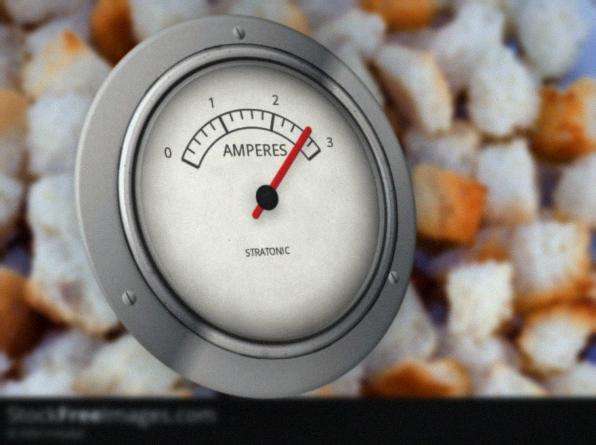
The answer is 2.6 A
